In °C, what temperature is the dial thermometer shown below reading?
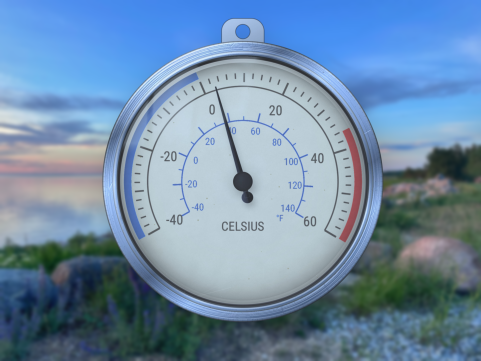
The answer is 3 °C
